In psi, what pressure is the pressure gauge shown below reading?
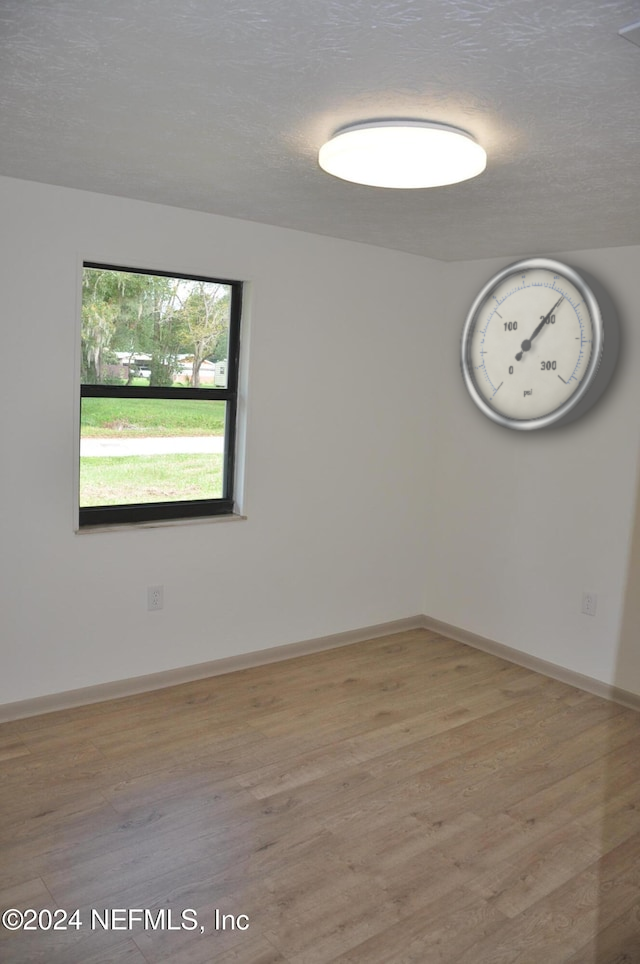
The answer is 200 psi
